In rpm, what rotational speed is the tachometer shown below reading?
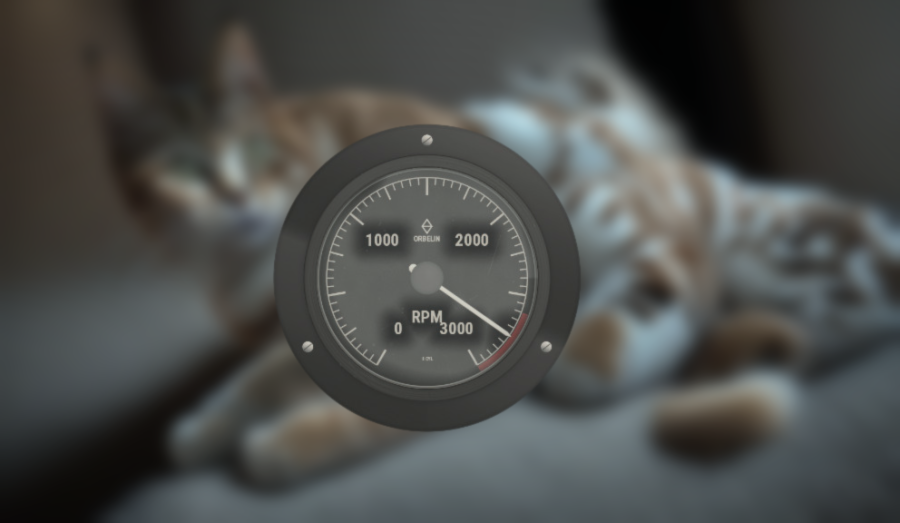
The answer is 2750 rpm
